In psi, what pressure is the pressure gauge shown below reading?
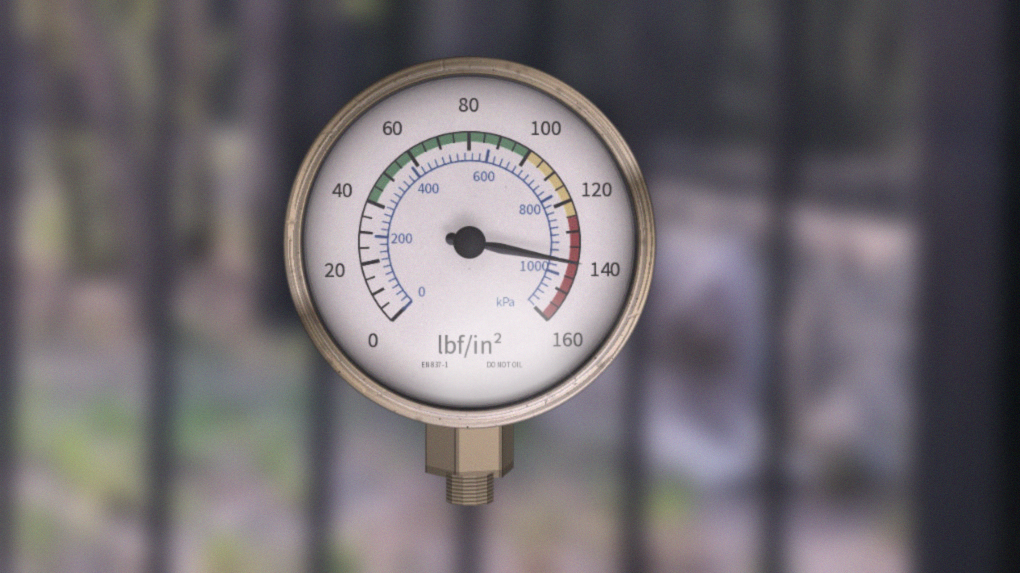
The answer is 140 psi
